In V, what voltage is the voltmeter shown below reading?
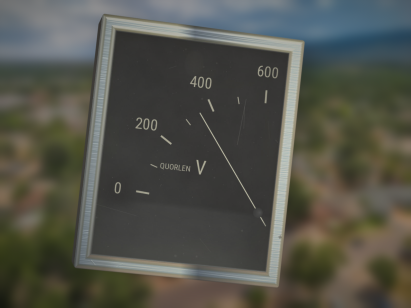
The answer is 350 V
